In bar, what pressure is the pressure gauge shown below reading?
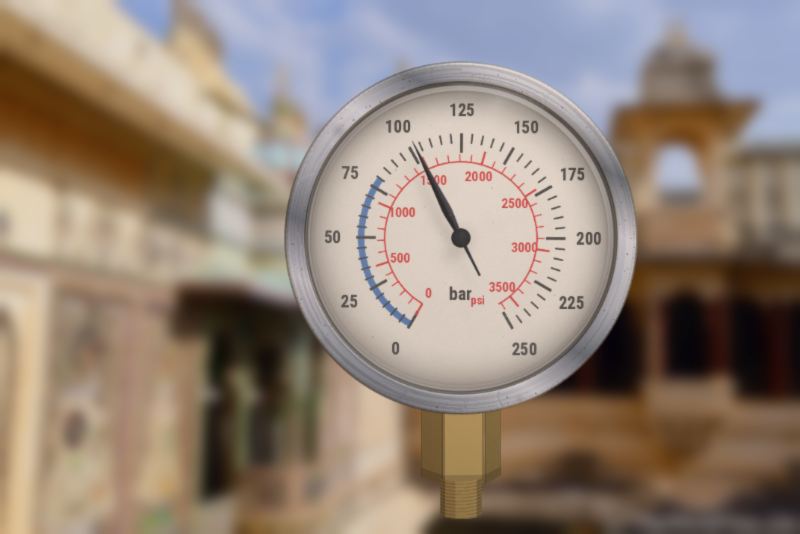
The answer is 102.5 bar
